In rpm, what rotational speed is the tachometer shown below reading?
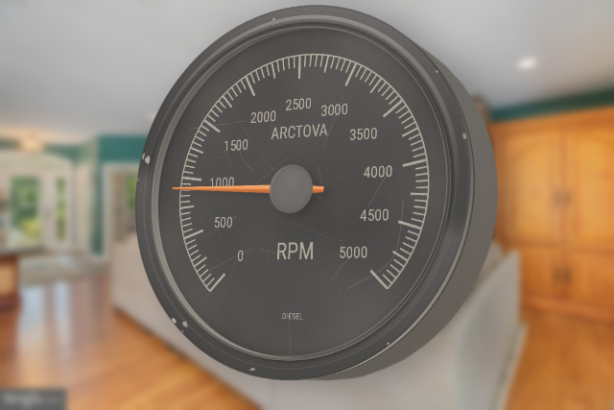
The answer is 900 rpm
